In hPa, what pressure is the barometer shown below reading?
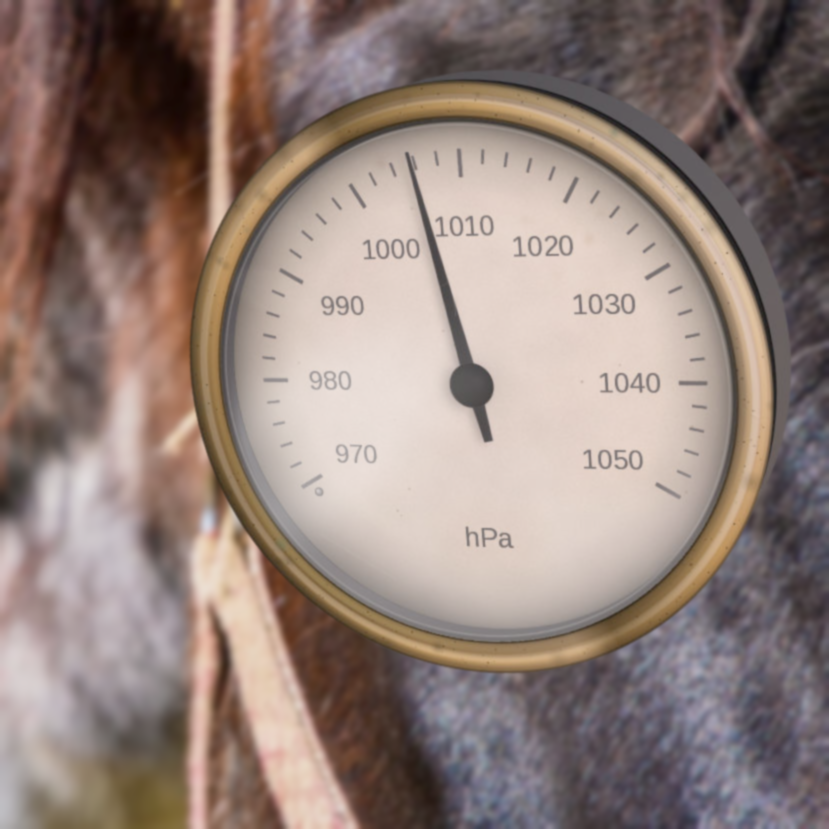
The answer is 1006 hPa
